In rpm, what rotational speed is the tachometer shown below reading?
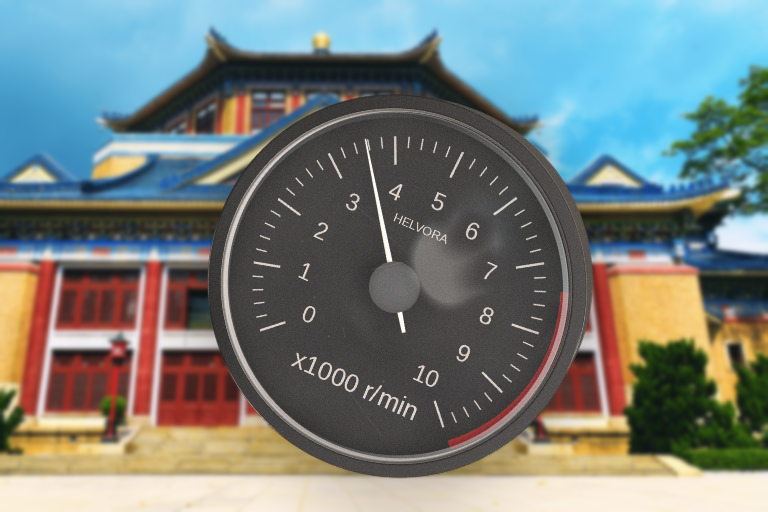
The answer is 3600 rpm
